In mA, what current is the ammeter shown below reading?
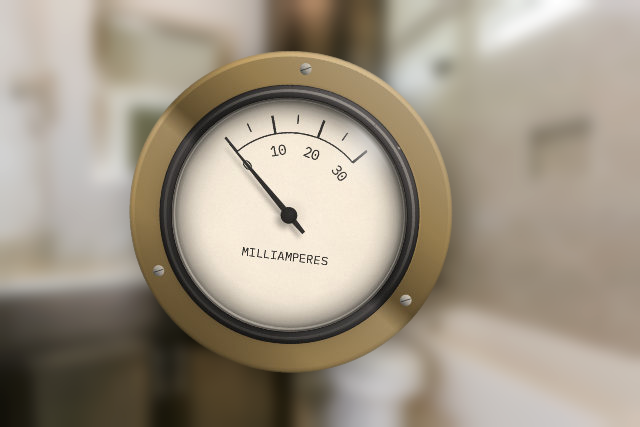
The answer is 0 mA
